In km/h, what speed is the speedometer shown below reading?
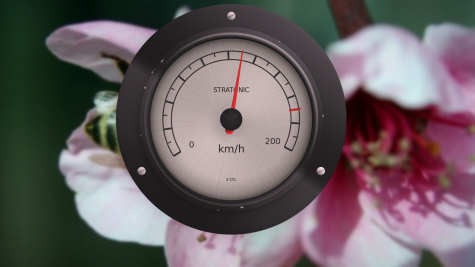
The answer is 110 km/h
